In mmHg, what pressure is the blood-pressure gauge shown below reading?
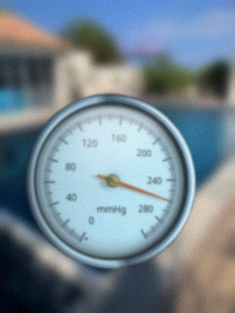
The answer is 260 mmHg
